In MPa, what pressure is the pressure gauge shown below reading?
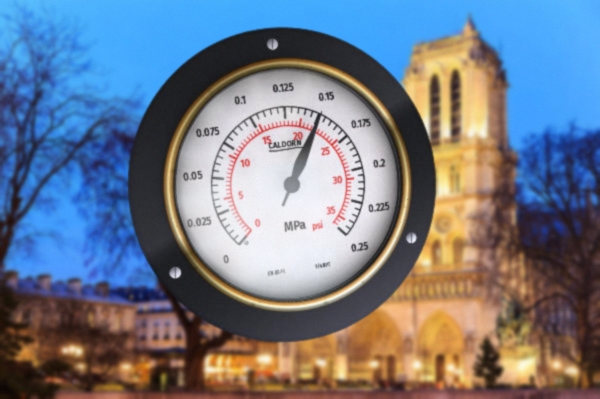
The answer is 0.15 MPa
